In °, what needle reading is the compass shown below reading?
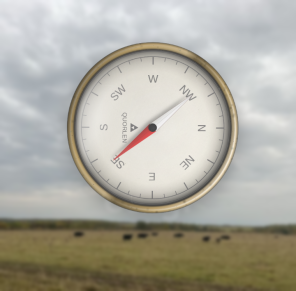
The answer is 140 °
